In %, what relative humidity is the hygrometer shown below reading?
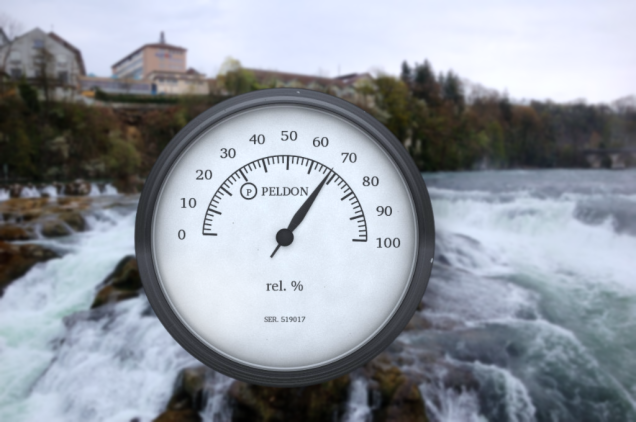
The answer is 68 %
